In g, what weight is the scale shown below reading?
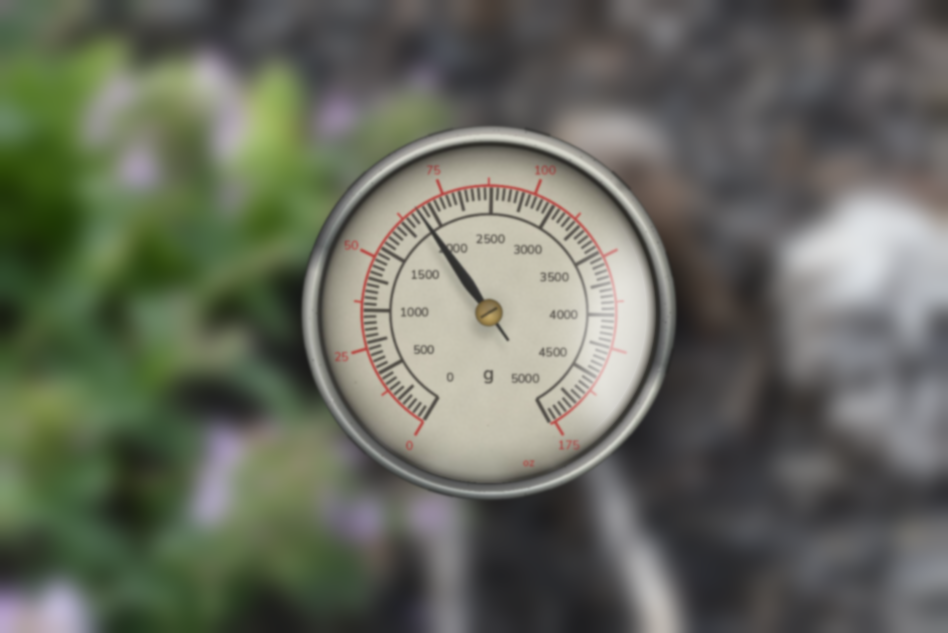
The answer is 1900 g
